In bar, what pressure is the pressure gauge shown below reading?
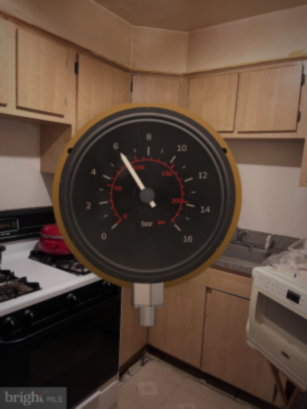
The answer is 6 bar
